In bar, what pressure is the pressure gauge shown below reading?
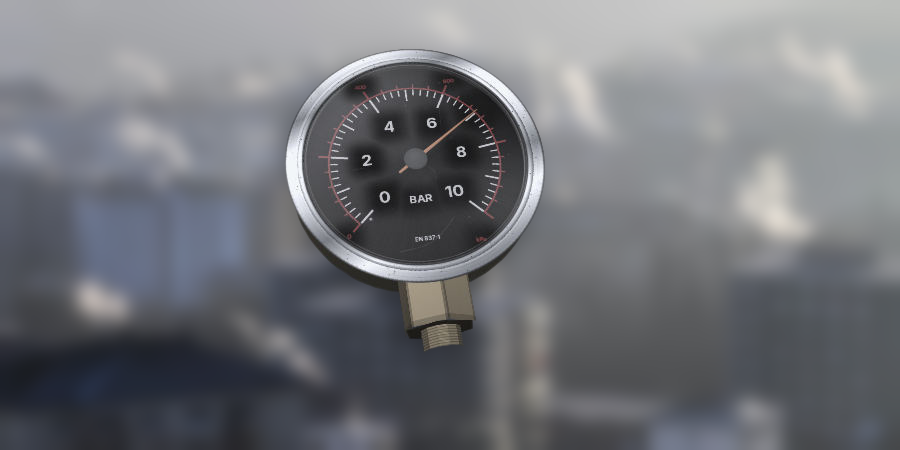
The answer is 7 bar
